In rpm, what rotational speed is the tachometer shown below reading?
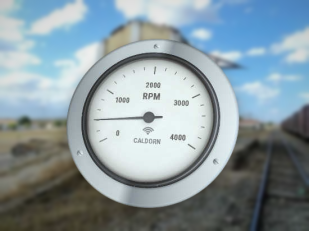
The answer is 400 rpm
